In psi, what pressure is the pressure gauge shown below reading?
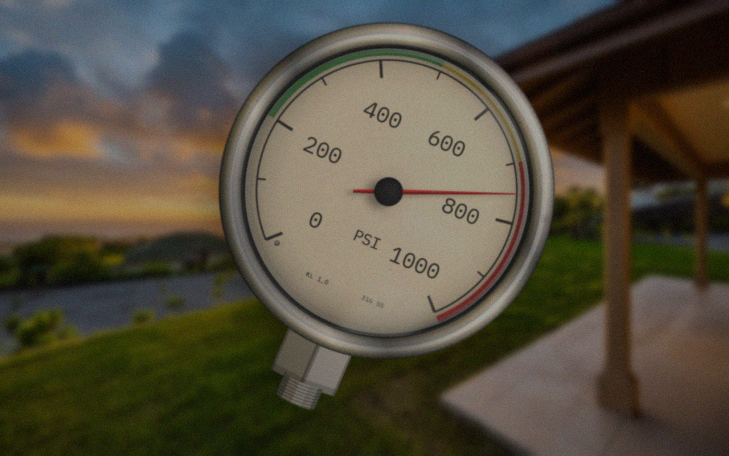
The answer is 750 psi
